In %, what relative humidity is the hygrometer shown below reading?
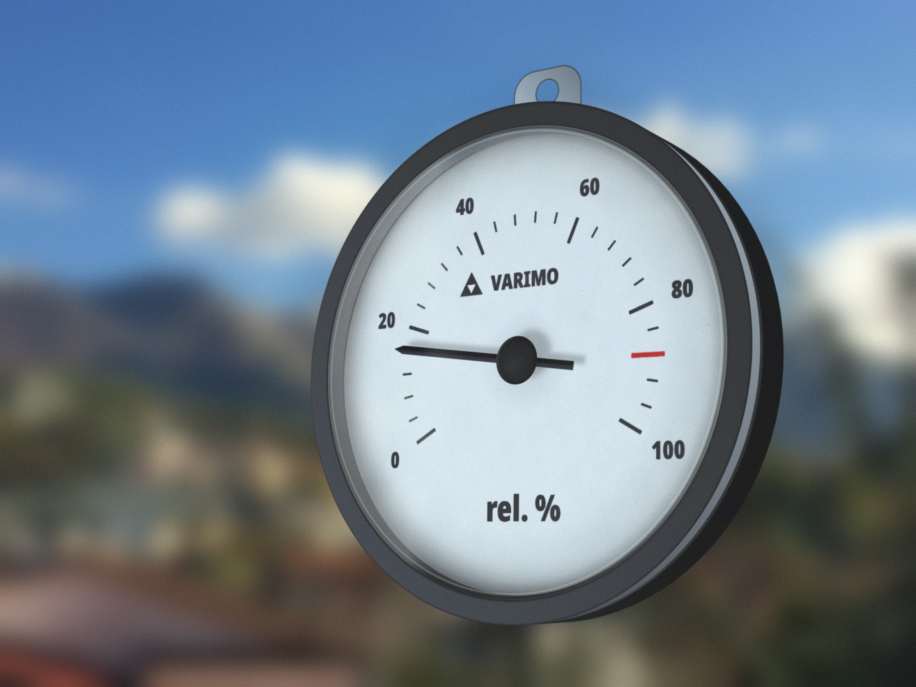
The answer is 16 %
